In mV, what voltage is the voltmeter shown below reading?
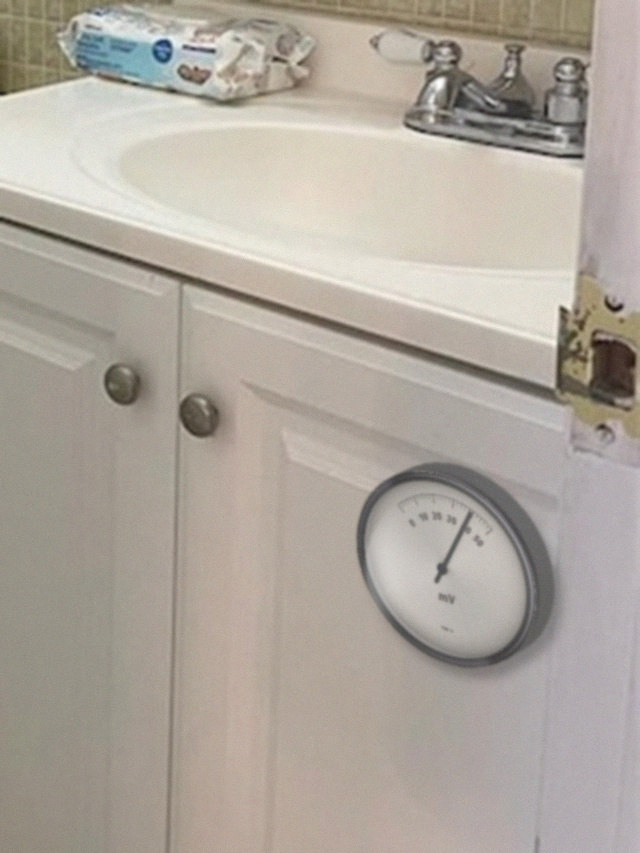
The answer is 40 mV
